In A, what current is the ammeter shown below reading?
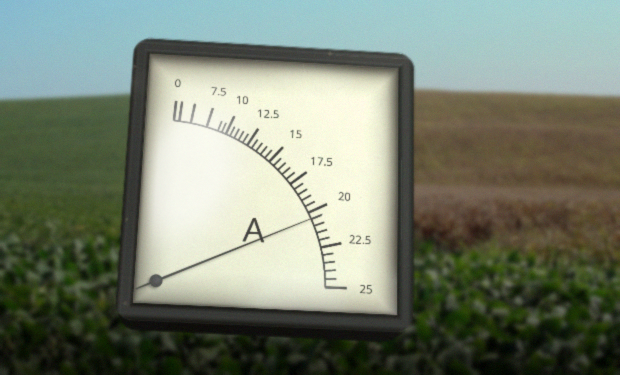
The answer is 20.5 A
